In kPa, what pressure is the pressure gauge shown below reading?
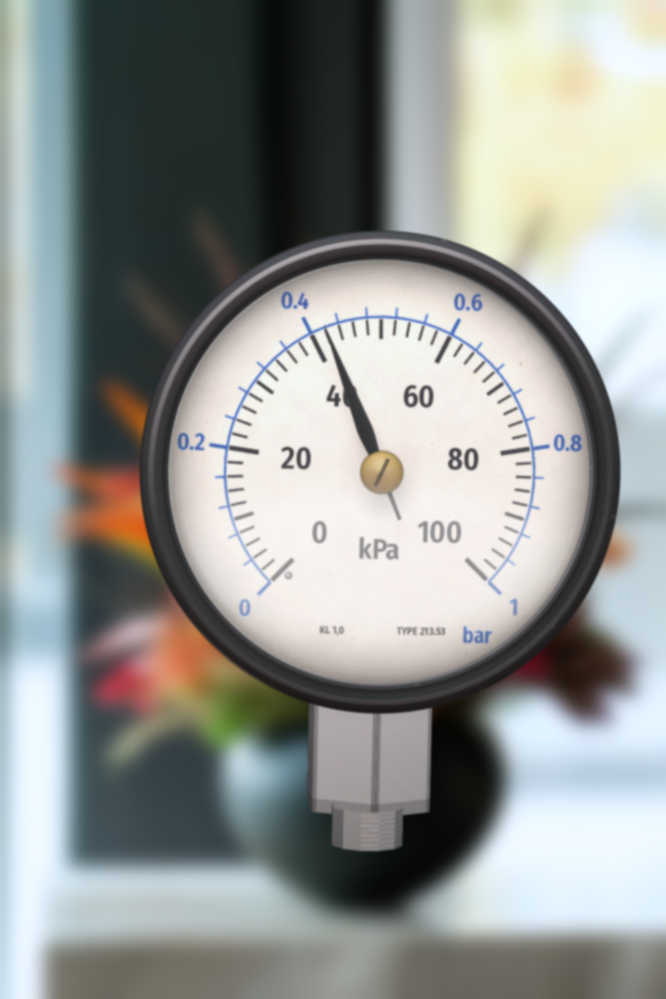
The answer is 42 kPa
